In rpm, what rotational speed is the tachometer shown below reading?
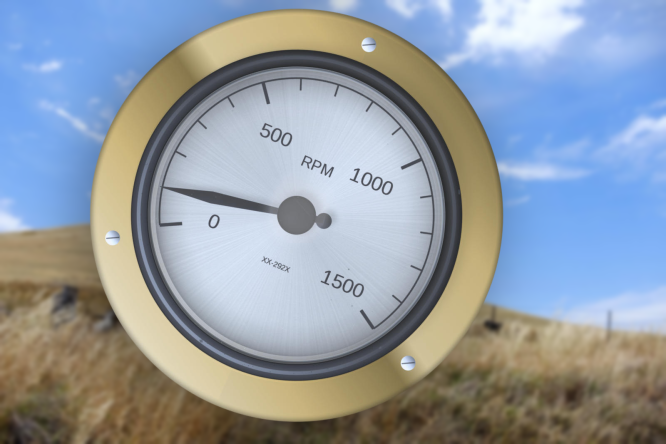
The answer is 100 rpm
